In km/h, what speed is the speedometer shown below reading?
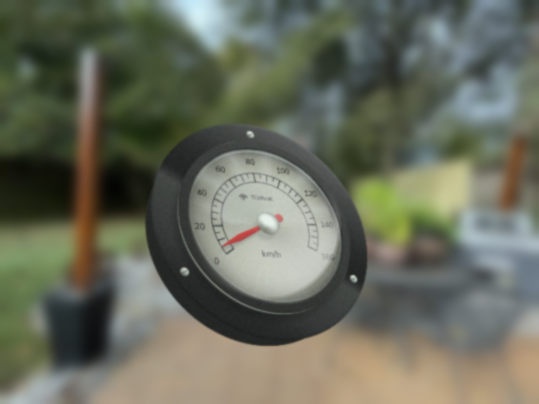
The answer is 5 km/h
